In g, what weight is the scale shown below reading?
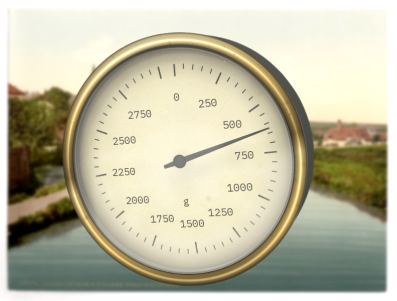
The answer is 625 g
